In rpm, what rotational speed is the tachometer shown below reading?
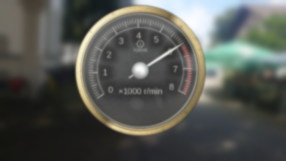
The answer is 6000 rpm
